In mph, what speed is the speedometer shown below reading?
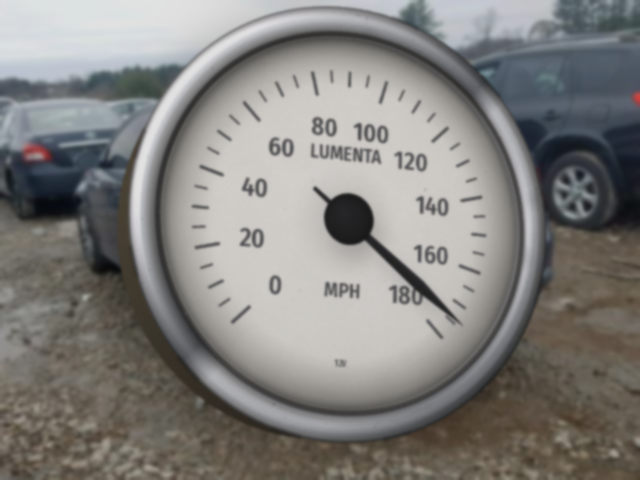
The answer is 175 mph
